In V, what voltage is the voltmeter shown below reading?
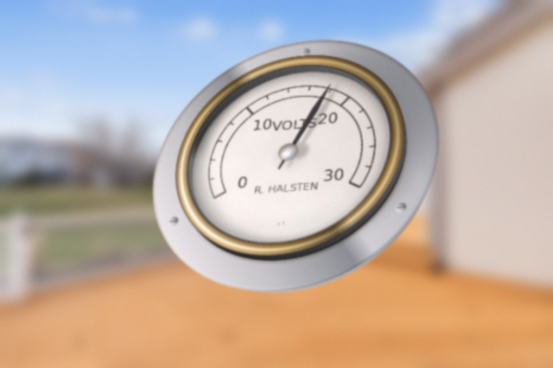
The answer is 18 V
